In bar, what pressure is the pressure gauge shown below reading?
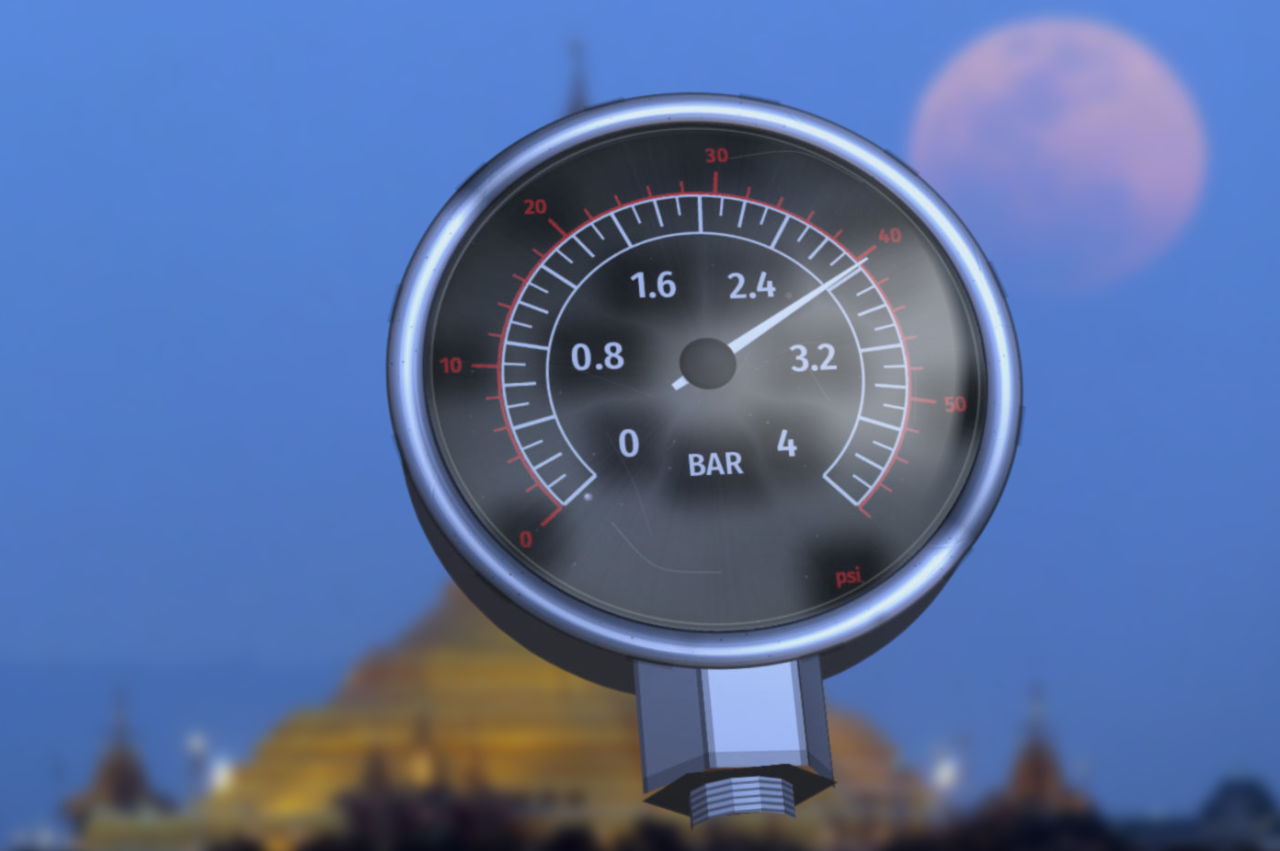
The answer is 2.8 bar
